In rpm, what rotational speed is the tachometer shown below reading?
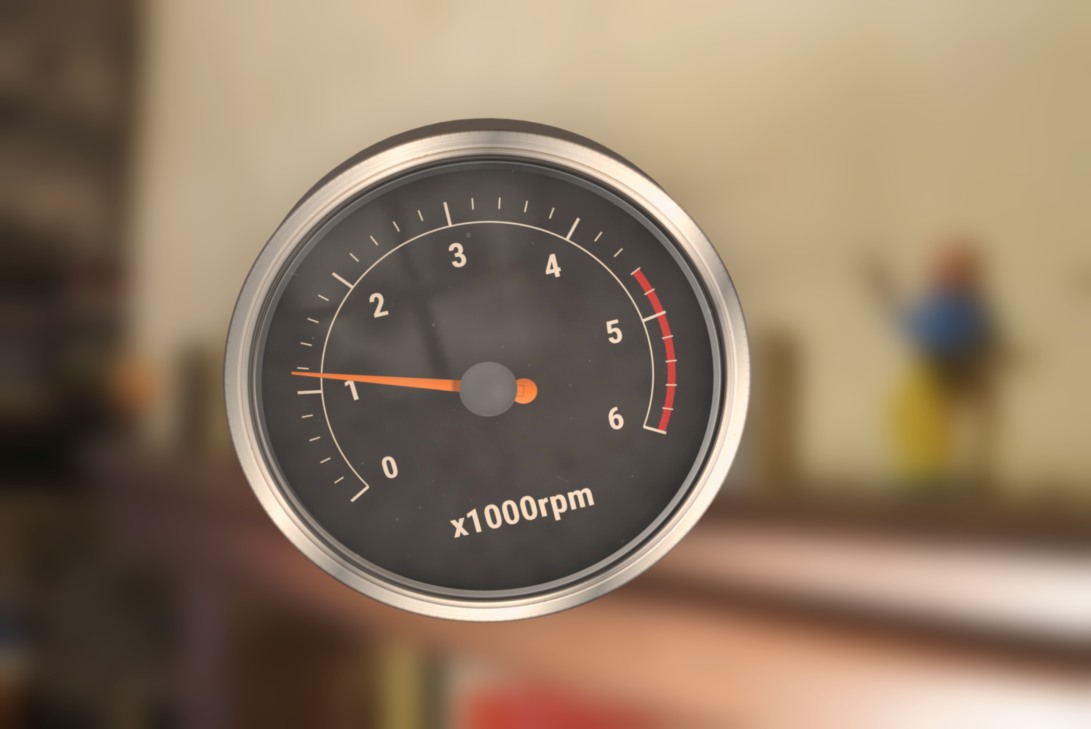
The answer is 1200 rpm
